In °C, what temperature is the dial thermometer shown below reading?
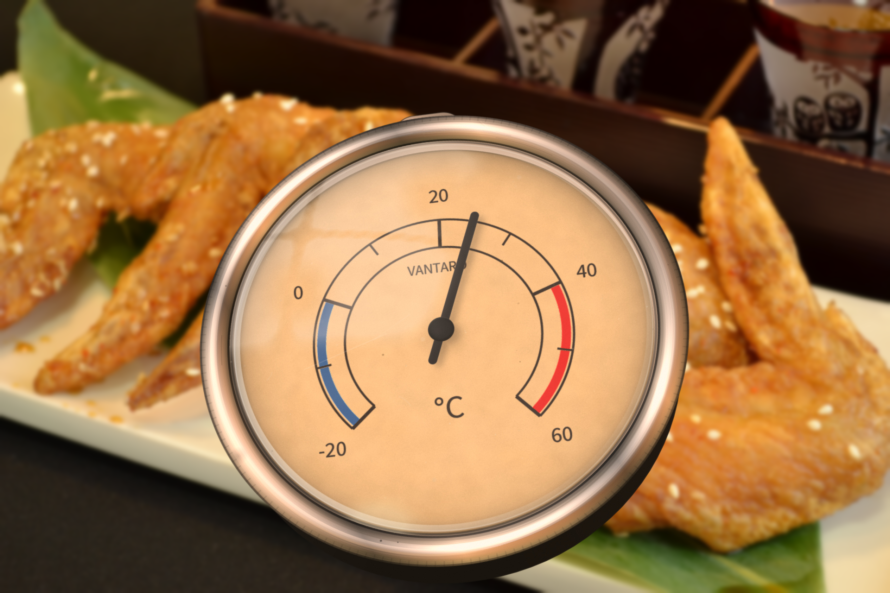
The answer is 25 °C
